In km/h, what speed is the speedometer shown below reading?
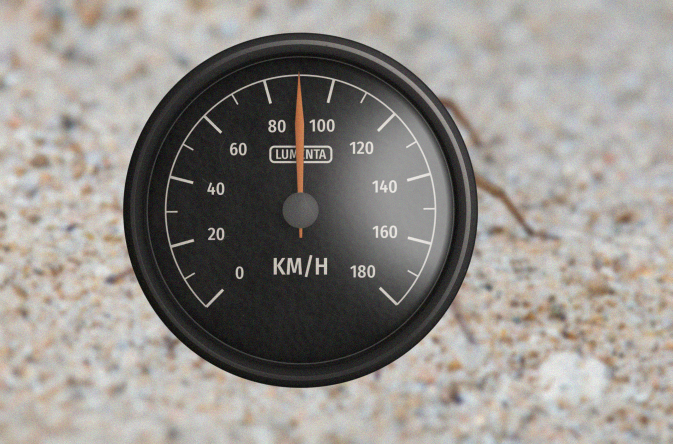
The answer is 90 km/h
